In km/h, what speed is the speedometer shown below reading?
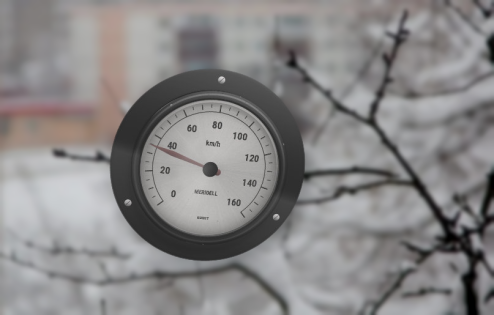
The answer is 35 km/h
